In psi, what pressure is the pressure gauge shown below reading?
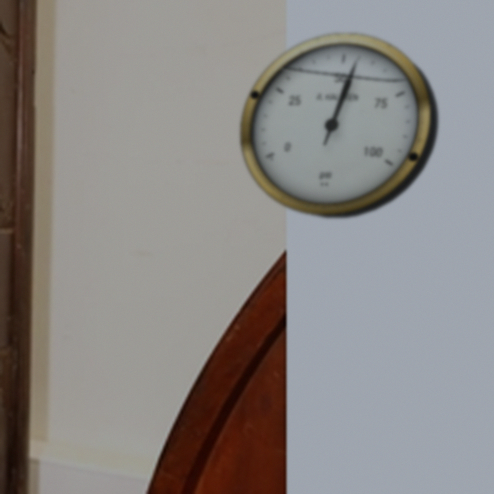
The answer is 55 psi
